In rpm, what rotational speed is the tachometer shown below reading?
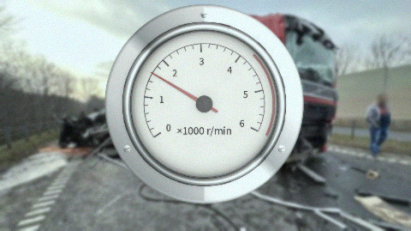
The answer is 1600 rpm
